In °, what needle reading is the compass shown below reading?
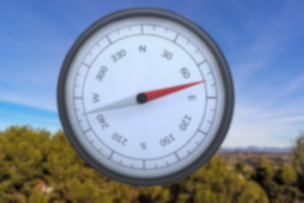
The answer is 75 °
